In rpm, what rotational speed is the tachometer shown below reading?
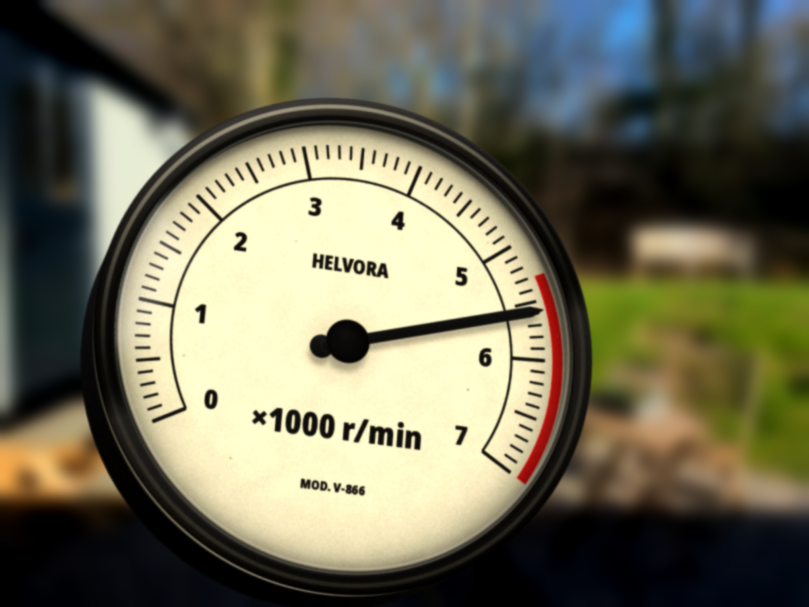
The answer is 5600 rpm
